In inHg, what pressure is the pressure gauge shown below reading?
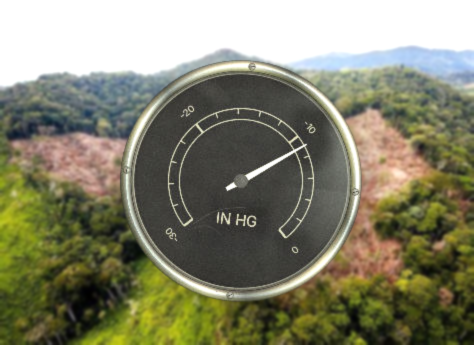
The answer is -9 inHg
